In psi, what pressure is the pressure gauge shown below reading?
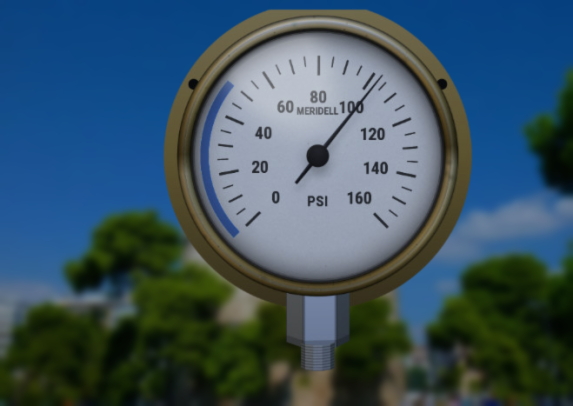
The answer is 102.5 psi
